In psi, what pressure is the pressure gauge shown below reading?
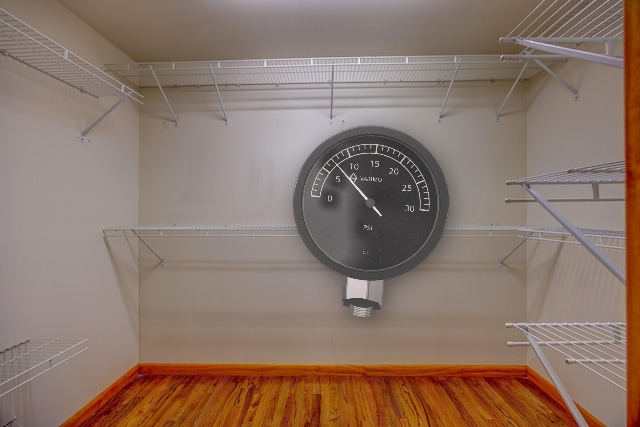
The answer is 7 psi
